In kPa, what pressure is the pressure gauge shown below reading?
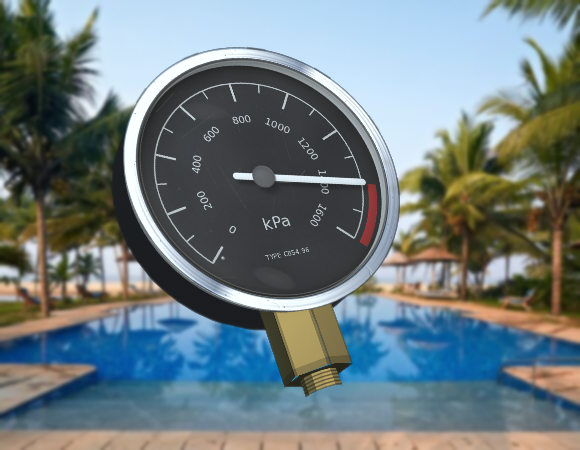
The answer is 1400 kPa
